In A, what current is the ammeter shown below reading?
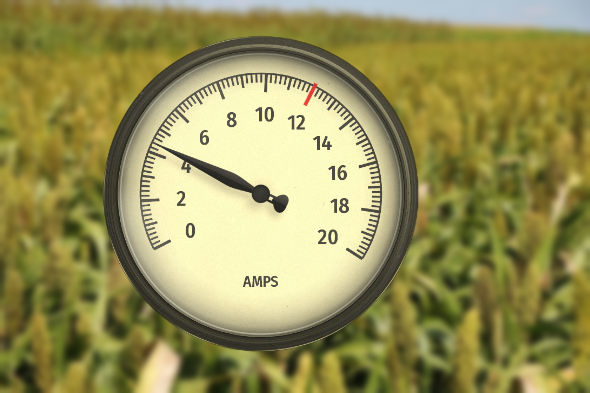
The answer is 4.4 A
